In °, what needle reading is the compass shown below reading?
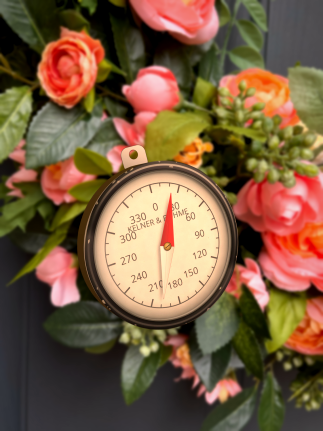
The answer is 20 °
